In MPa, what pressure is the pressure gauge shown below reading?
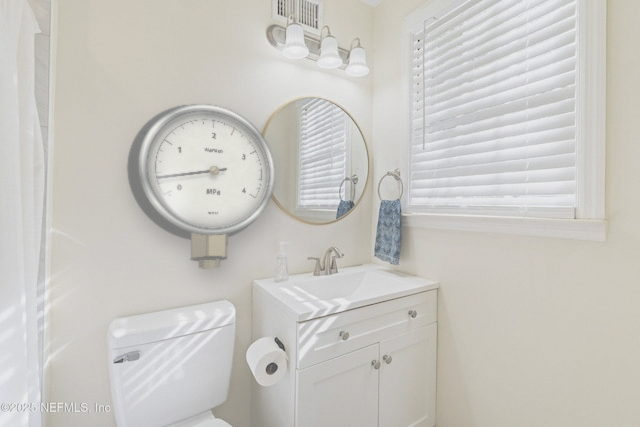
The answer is 0.3 MPa
